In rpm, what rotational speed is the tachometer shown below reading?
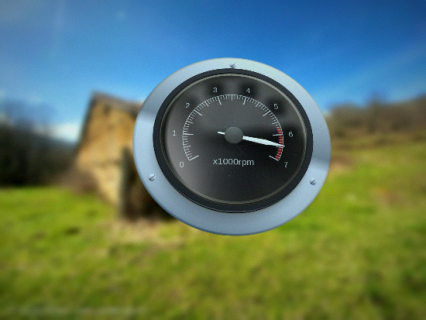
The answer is 6500 rpm
